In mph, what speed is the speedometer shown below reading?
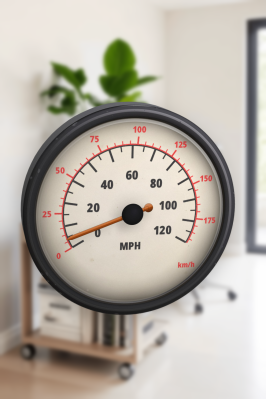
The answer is 5 mph
